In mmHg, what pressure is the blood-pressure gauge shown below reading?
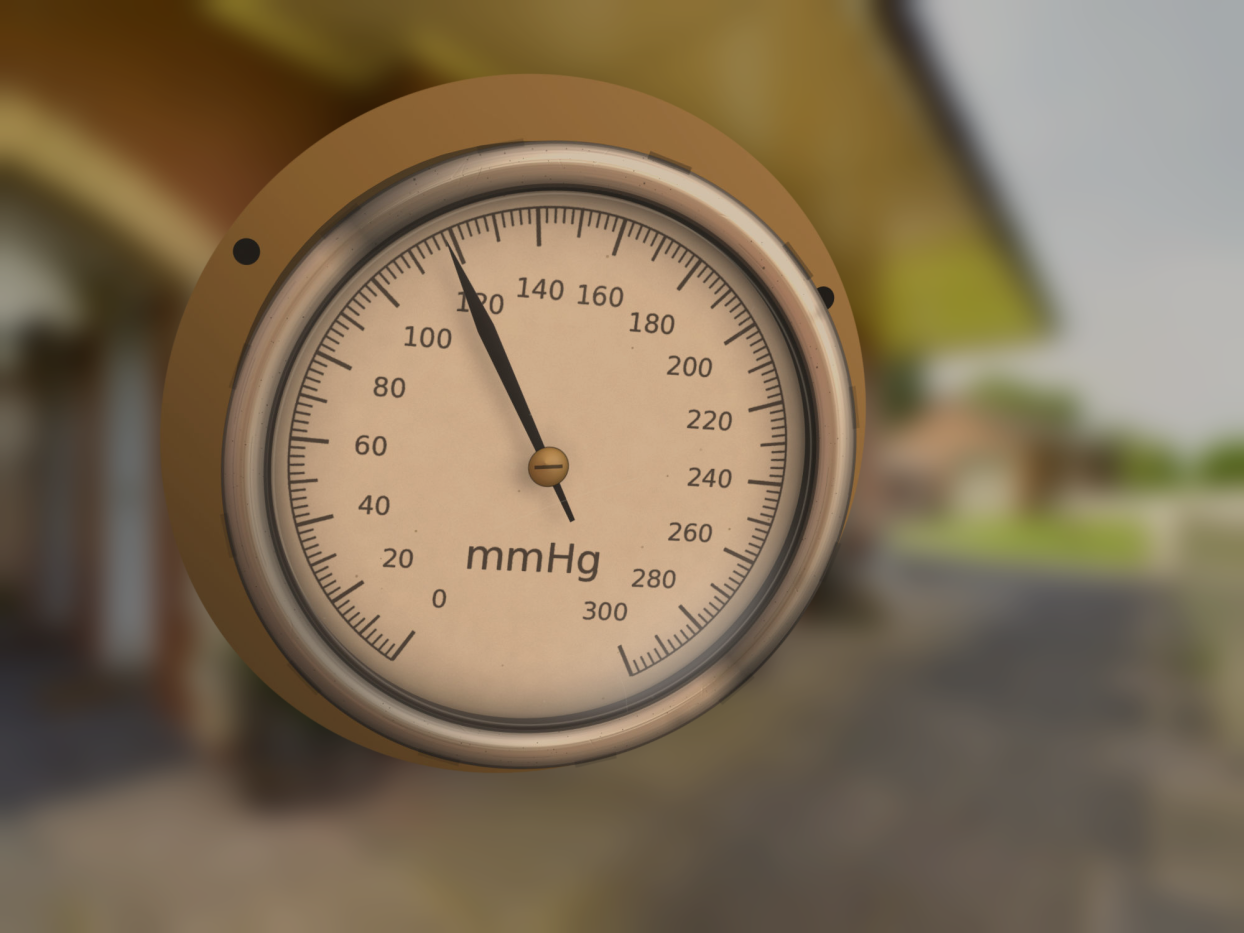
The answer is 118 mmHg
